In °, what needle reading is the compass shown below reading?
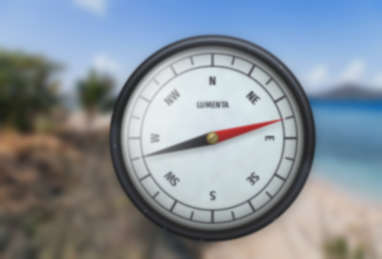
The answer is 75 °
